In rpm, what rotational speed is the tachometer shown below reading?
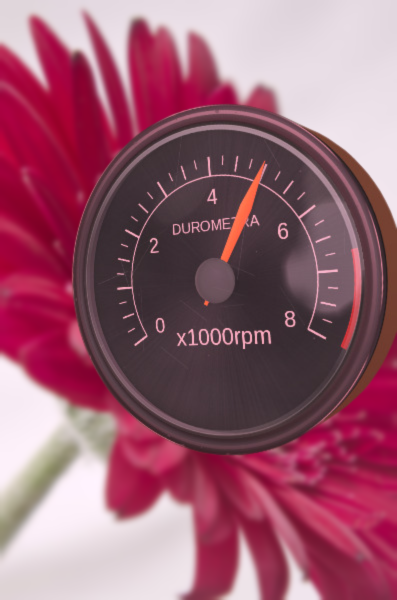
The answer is 5000 rpm
